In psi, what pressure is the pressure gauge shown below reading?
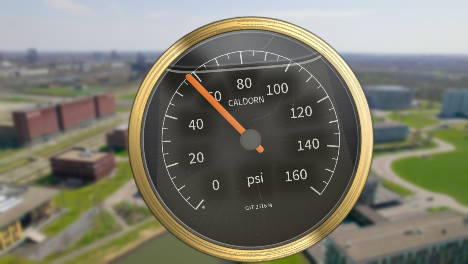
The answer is 57.5 psi
